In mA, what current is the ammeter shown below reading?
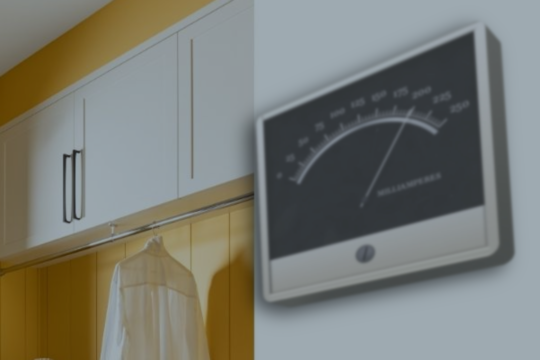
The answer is 200 mA
